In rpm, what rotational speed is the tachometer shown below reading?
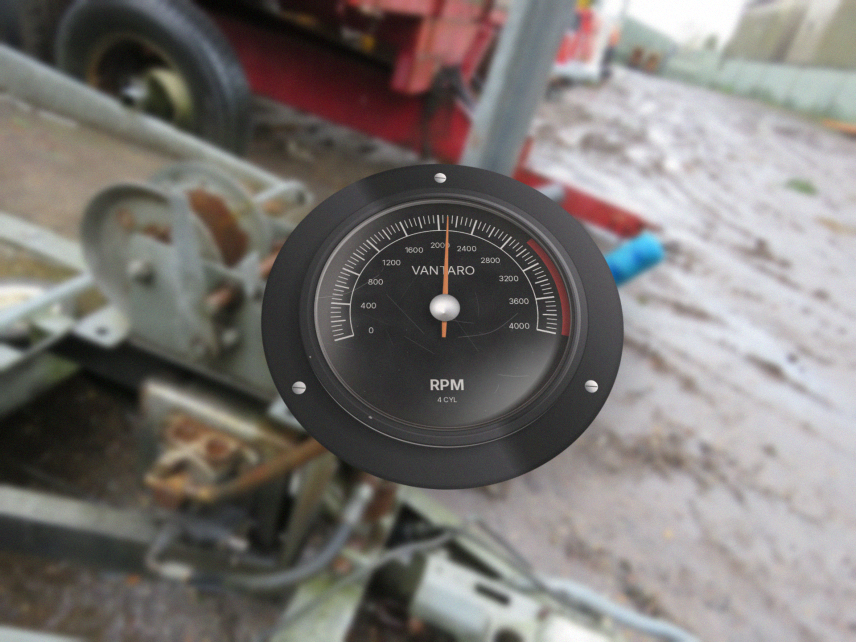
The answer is 2100 rpm
